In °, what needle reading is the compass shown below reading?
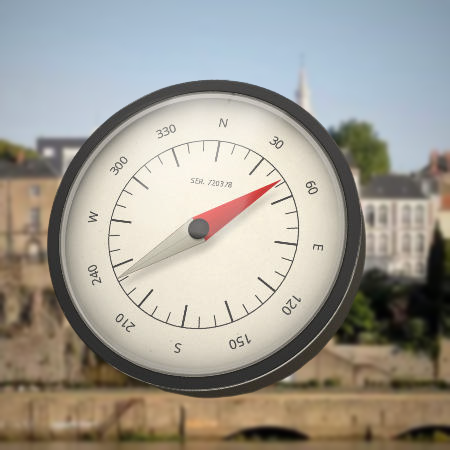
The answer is 50 °
